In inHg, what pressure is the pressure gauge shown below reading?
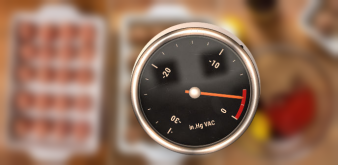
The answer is -3 inHg
